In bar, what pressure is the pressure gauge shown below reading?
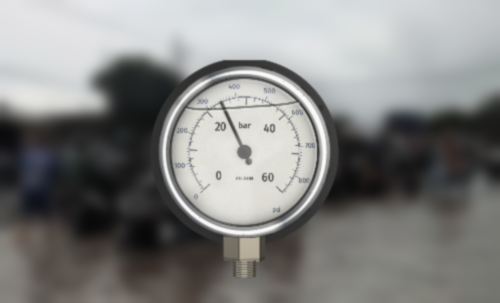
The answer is 24 bar
